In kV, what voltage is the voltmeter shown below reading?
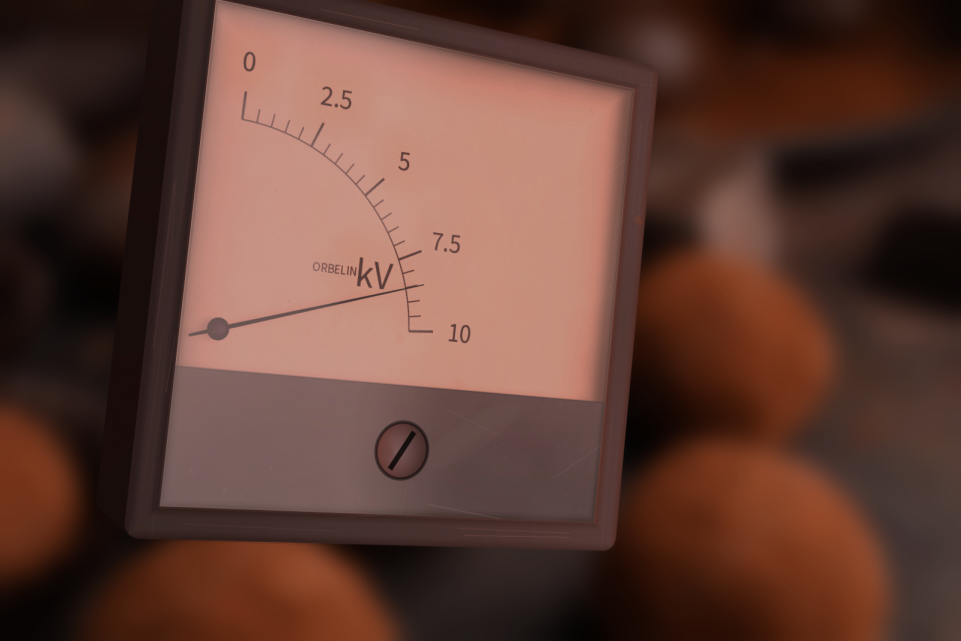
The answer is 8.5 kV
